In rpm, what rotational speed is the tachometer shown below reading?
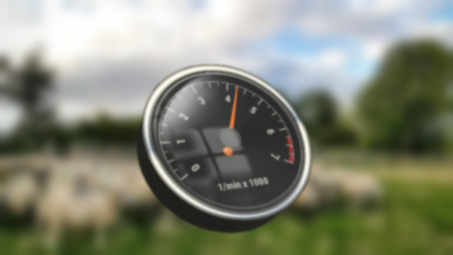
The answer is 4250 rpm
